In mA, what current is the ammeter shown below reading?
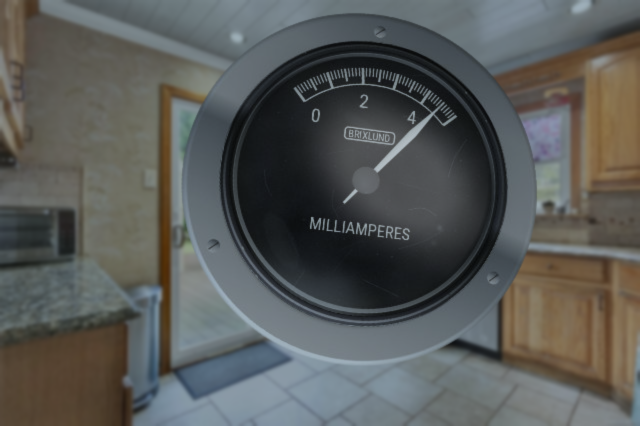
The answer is 4.5 mA
